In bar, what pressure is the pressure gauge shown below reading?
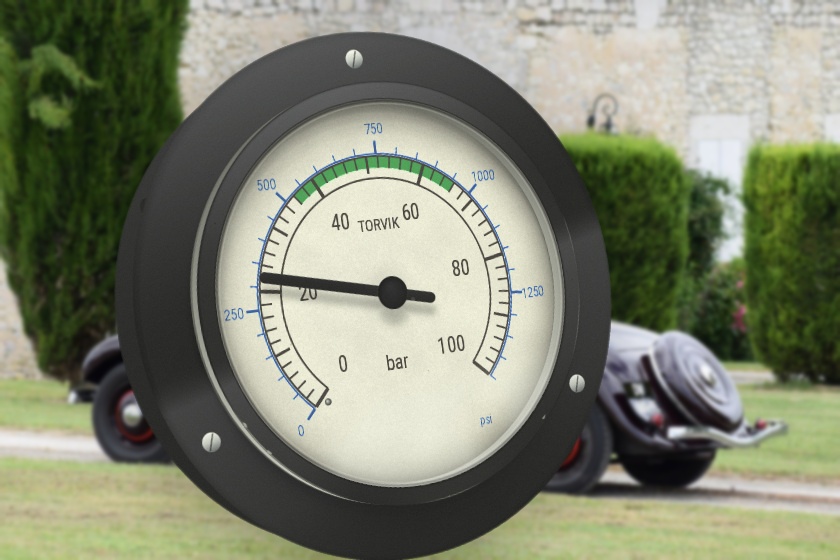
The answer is 22 bar
